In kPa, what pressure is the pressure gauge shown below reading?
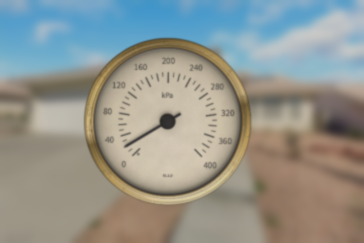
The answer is 20 kPa
